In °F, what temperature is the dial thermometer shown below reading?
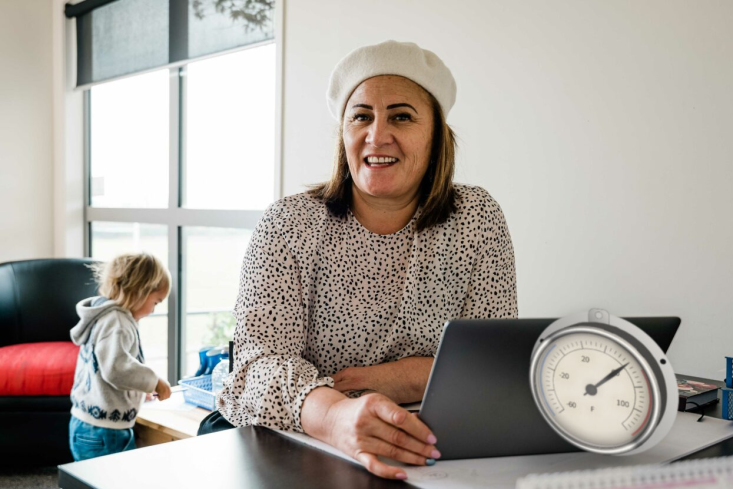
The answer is 60 °F
